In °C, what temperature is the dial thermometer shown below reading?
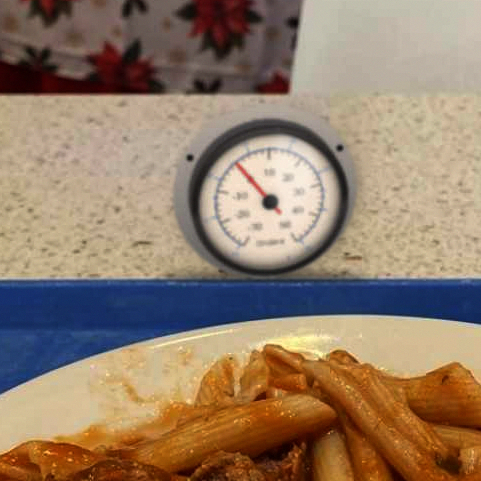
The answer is 0 °C
